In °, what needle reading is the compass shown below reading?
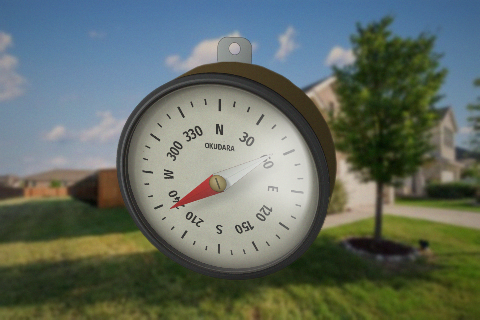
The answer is 235 °
